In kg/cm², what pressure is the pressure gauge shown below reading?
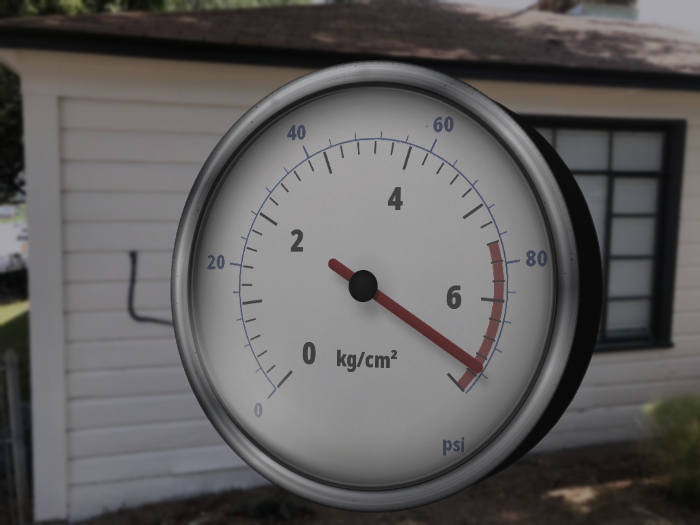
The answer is 6.7 kg/cm²
